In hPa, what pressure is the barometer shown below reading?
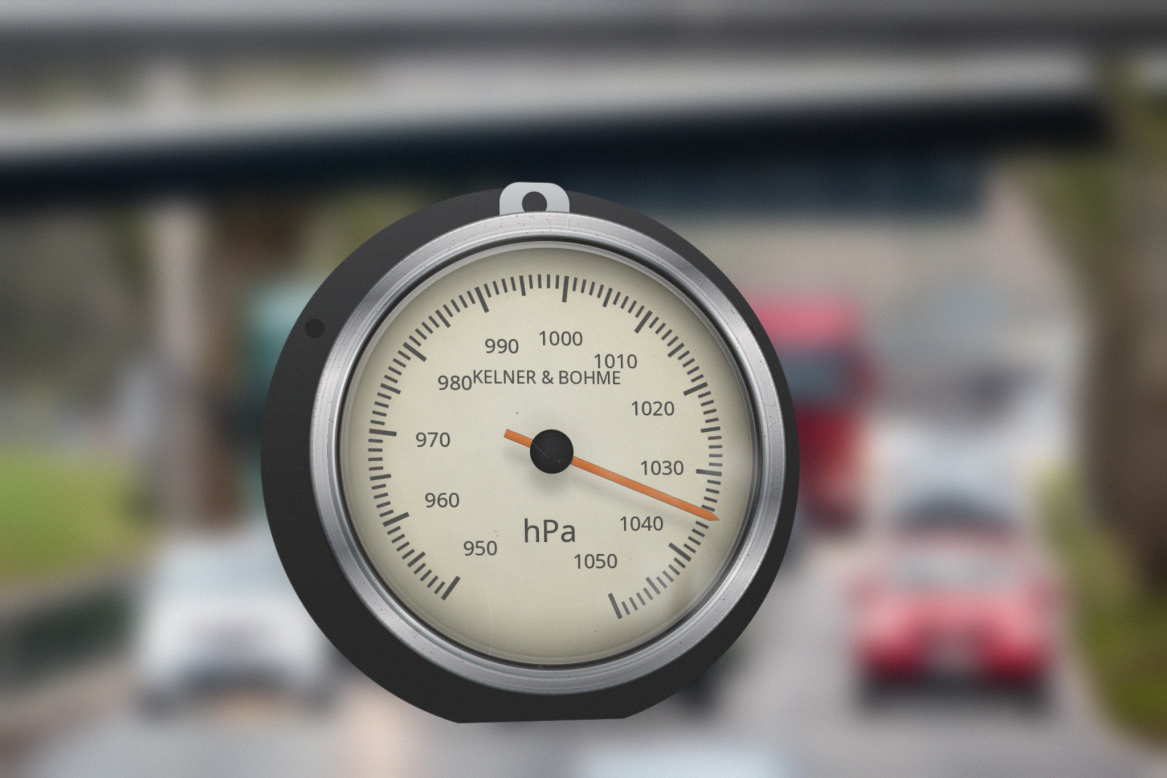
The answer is 1035 hPa
